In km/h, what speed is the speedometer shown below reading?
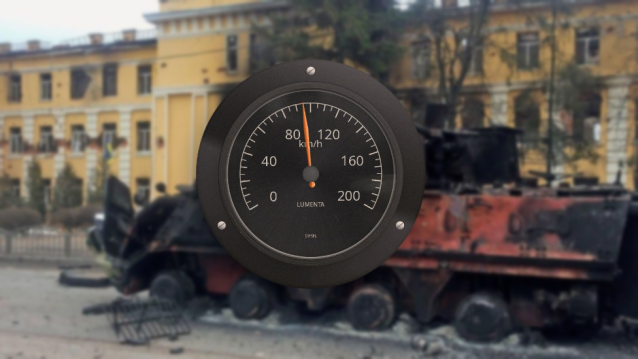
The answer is 95 km/h
